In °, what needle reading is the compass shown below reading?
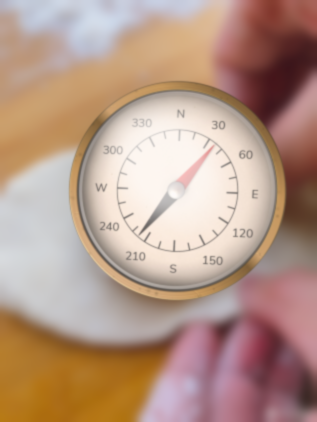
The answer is 37.5 °
